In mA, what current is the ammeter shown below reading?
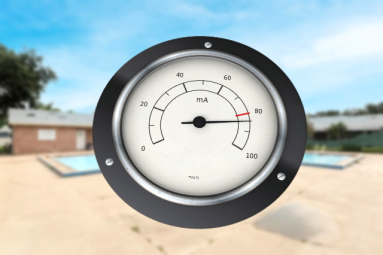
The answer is 85 mA
